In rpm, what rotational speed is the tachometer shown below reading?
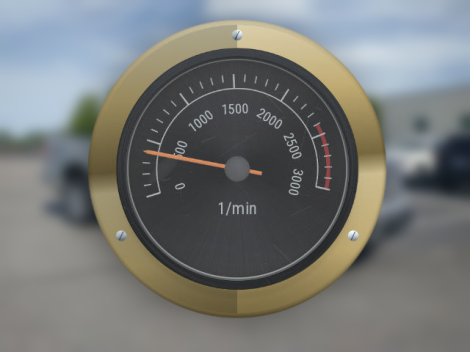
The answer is 400 rpm
